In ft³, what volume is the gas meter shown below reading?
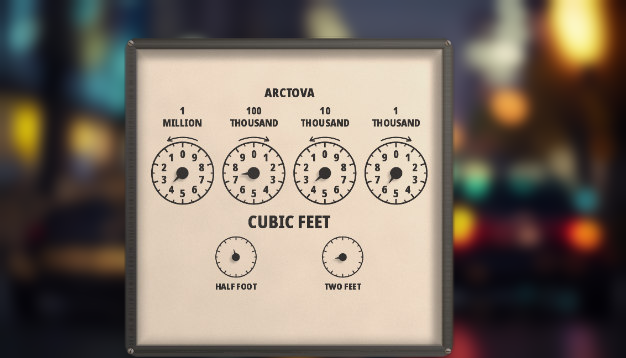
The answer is 373600 ft³
